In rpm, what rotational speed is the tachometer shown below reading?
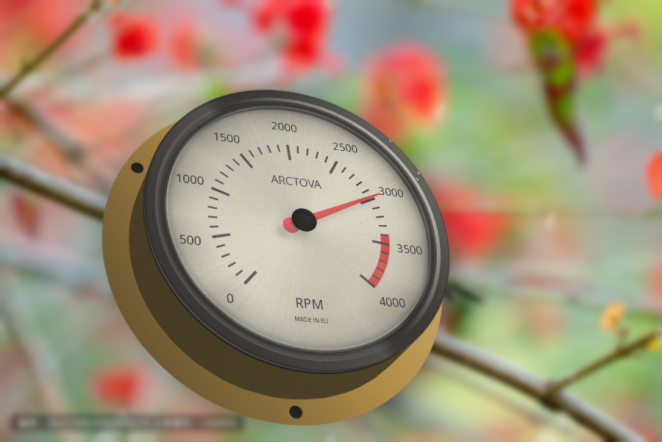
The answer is 3000 rpm
